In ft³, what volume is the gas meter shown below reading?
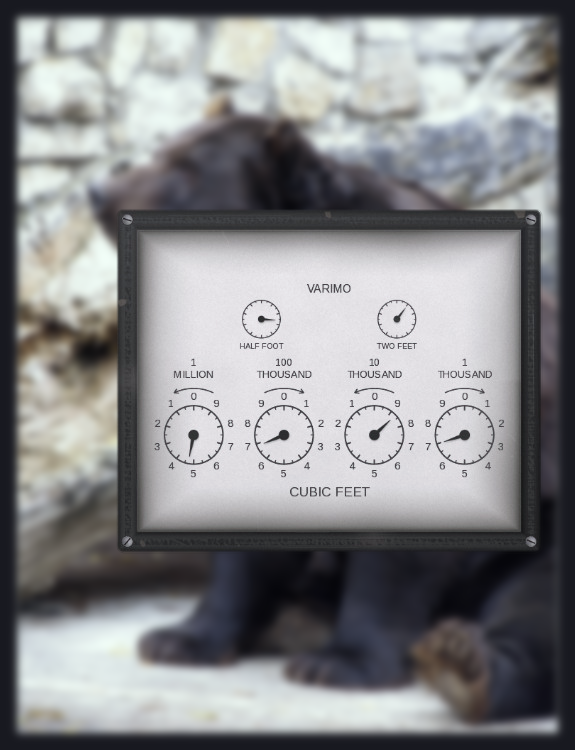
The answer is 468700 ft³
